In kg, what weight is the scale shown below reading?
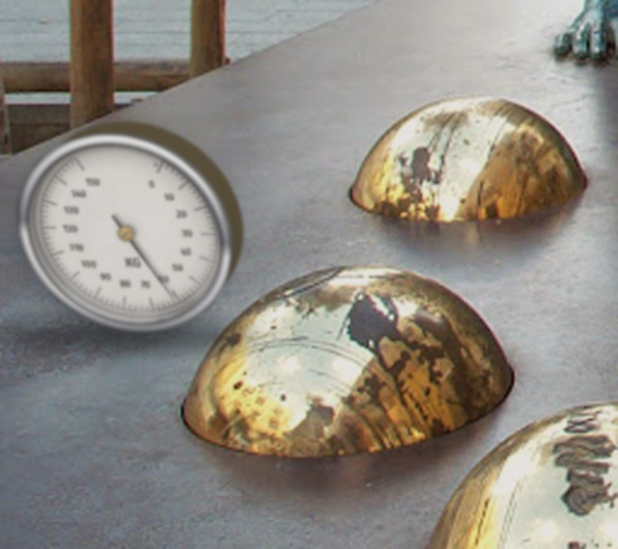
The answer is 60 kg
